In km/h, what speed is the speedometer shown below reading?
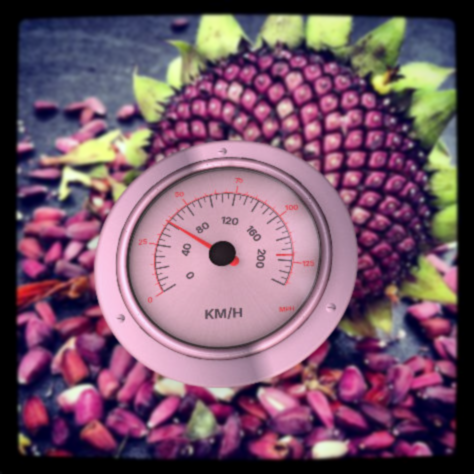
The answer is 60 km/h
